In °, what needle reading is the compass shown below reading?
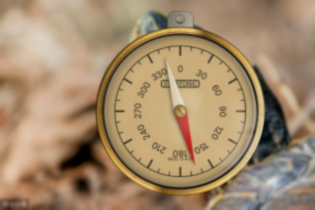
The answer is 165 °
